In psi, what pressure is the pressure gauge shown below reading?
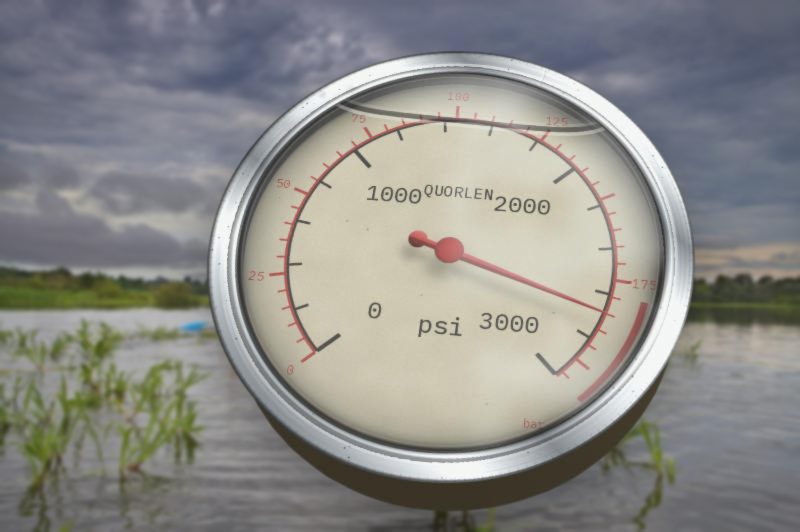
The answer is 2700 psi
